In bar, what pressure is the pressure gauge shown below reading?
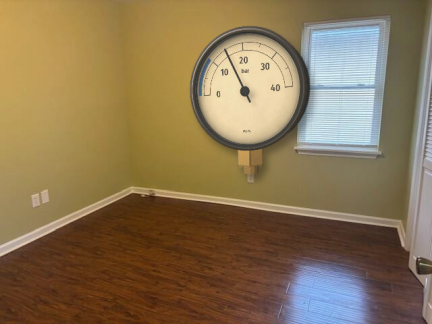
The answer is 15 bar
